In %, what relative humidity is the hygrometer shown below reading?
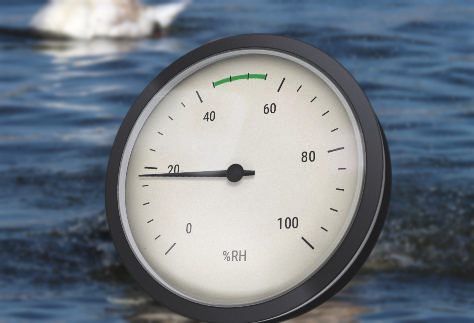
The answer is 18 %
